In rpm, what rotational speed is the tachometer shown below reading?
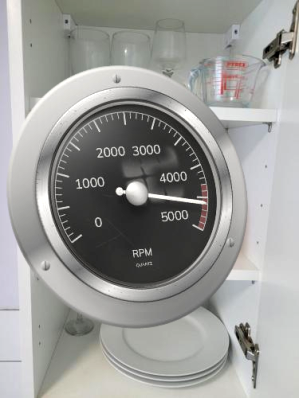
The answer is 4600 rpm
